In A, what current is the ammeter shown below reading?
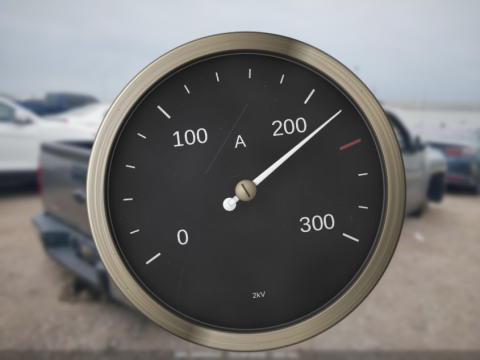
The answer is 220 A
